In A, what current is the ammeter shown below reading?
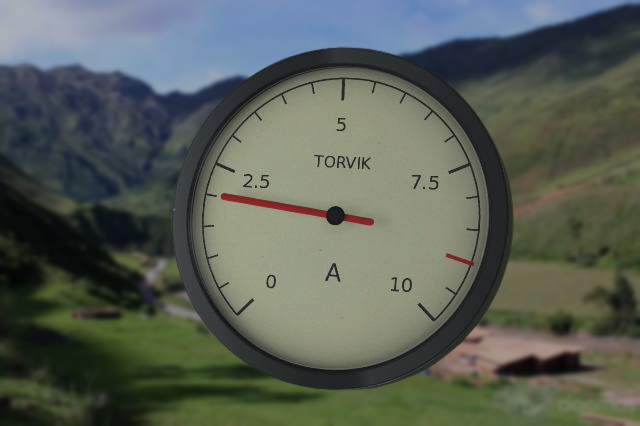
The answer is 2 A
